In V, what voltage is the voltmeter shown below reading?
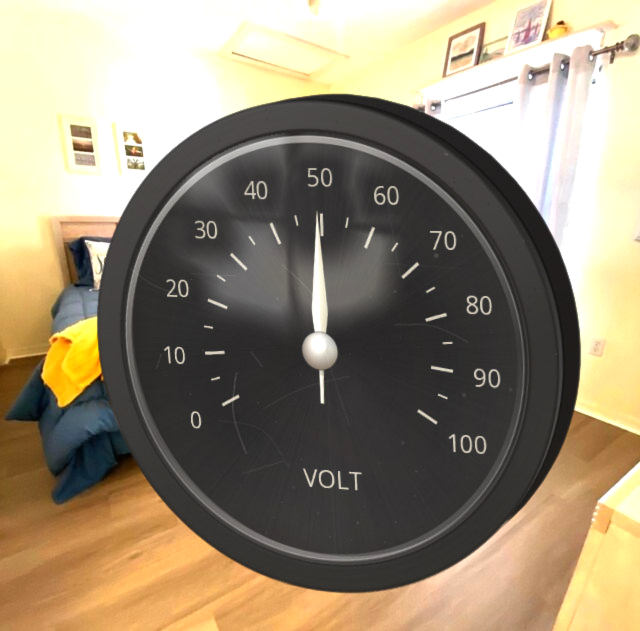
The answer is 50 V
